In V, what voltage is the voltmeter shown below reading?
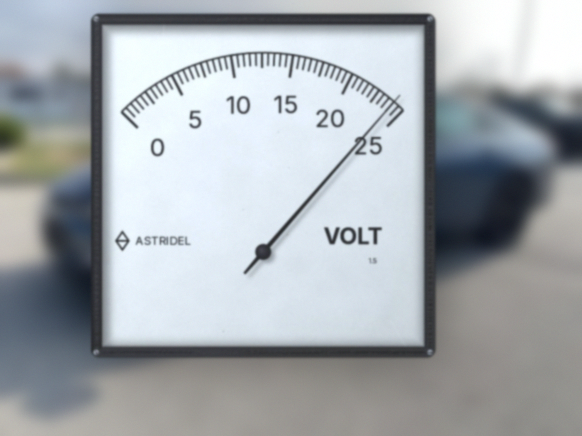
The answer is 24 V
